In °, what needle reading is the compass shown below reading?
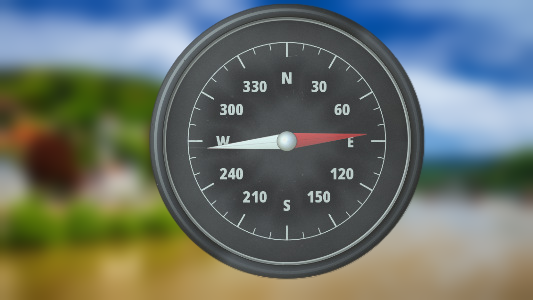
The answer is 85 °
